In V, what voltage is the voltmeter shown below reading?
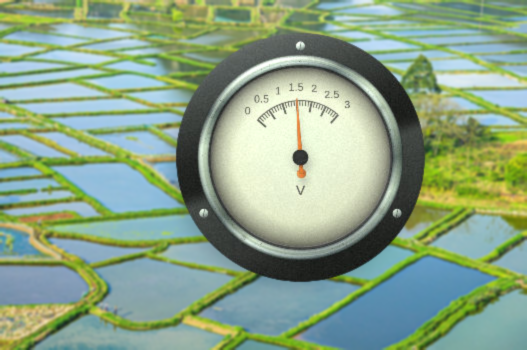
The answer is 1.5 V
